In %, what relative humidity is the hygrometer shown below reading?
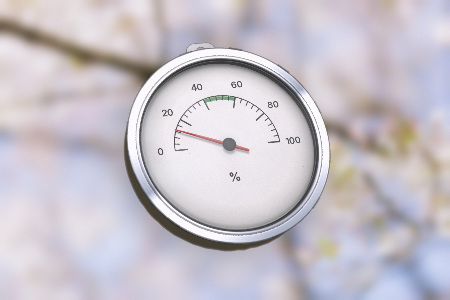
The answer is 12 %
